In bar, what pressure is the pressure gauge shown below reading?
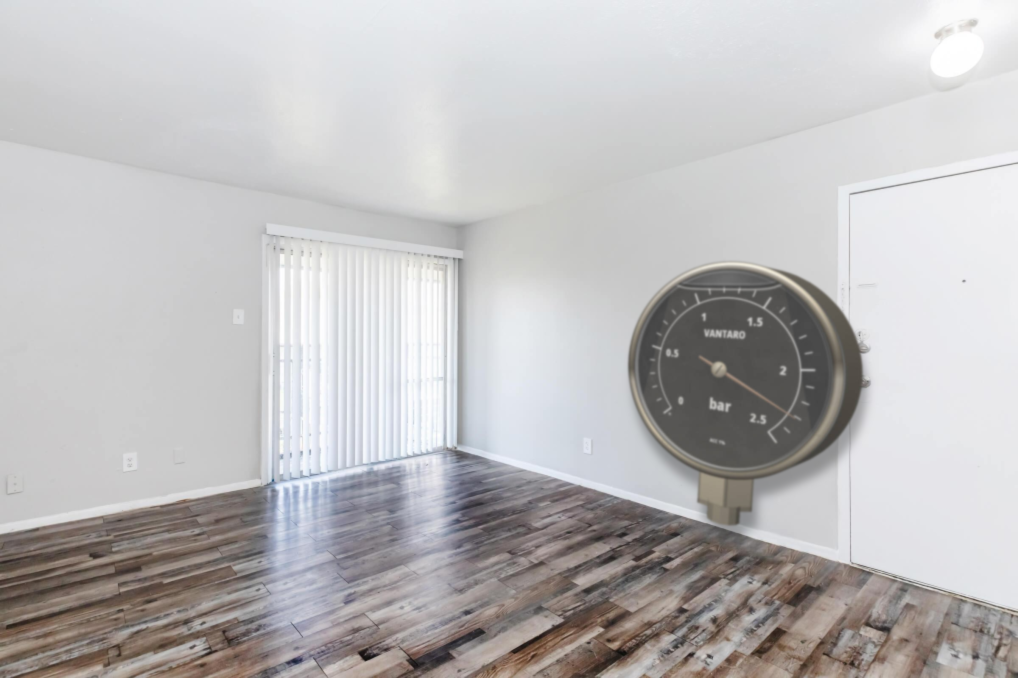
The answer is 2.3 bar
